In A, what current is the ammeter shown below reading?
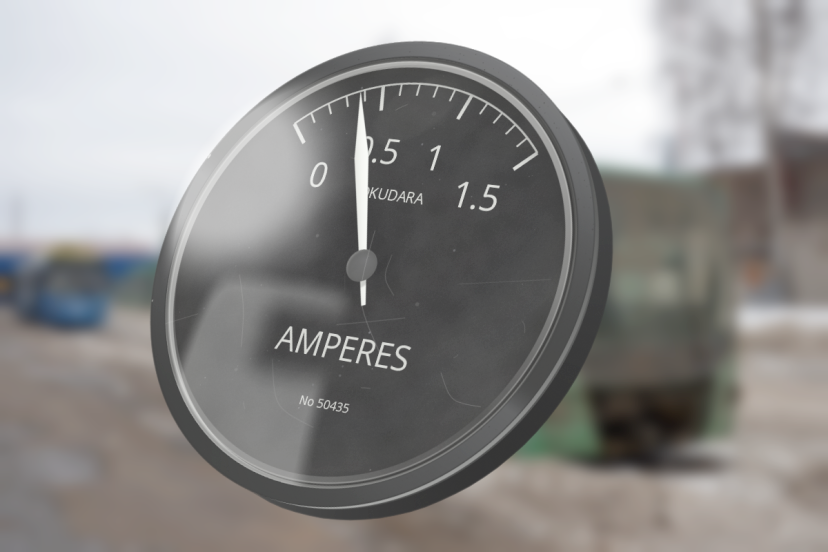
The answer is 0.4 A
